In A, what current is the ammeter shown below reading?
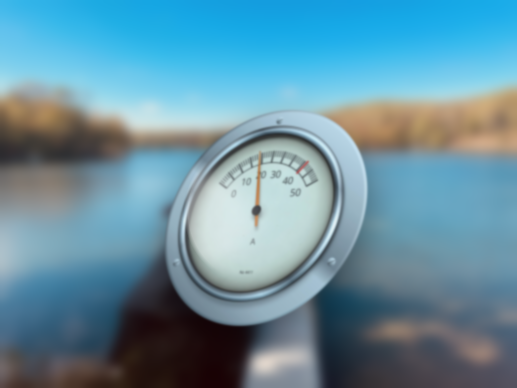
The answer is 20 A
